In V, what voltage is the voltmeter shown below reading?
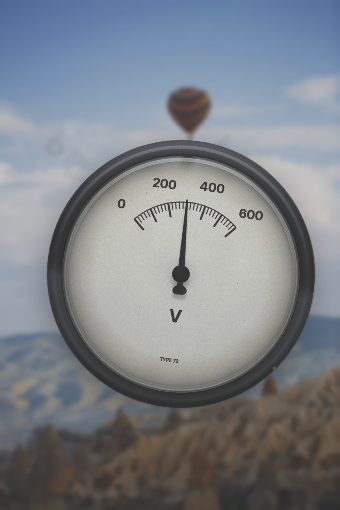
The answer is 300 V
